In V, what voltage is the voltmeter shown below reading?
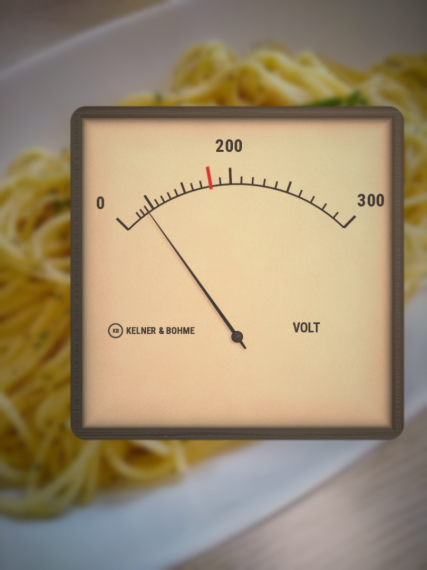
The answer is 90 V
